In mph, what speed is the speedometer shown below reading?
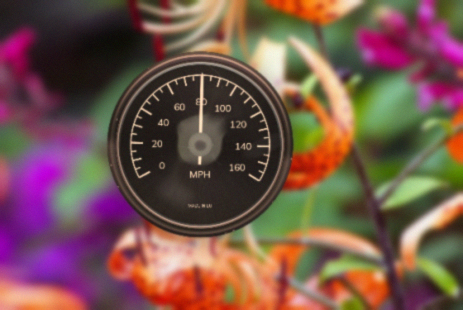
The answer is 80 mph
